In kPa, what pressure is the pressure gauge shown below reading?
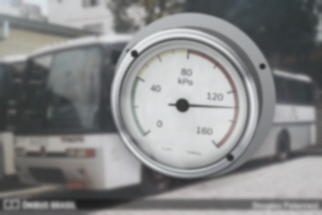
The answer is 130 kPa
